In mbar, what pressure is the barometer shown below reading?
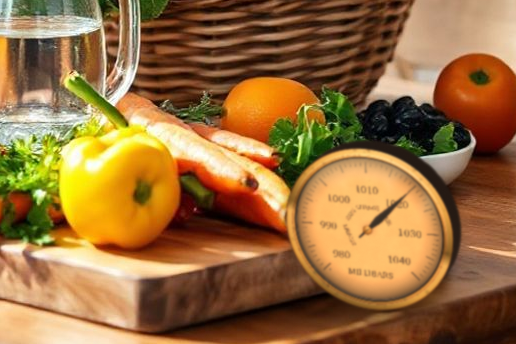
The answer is 1020 mbar
